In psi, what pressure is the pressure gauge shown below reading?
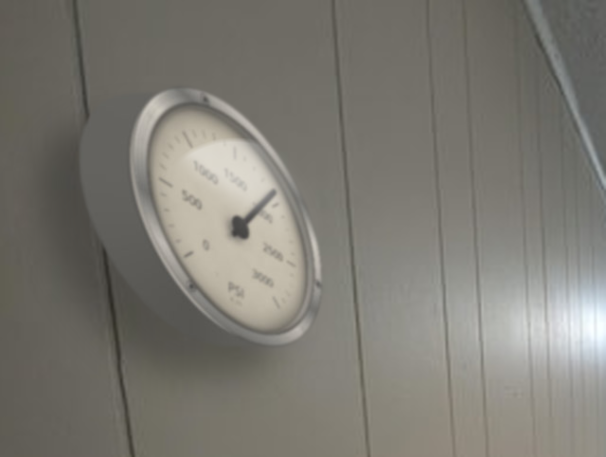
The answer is 1900 psi
